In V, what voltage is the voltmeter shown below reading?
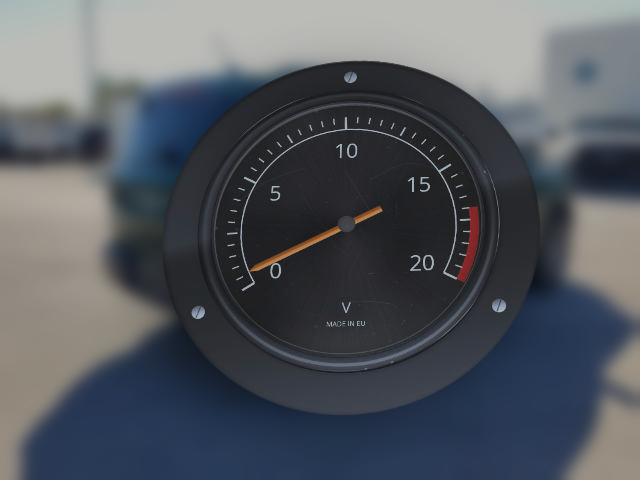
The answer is 0.5 V
